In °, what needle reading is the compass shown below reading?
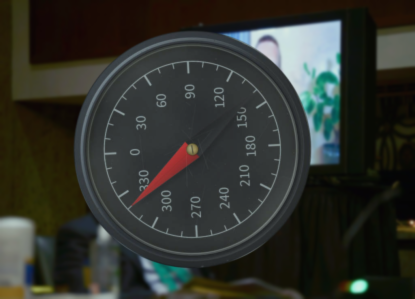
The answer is 320 °
